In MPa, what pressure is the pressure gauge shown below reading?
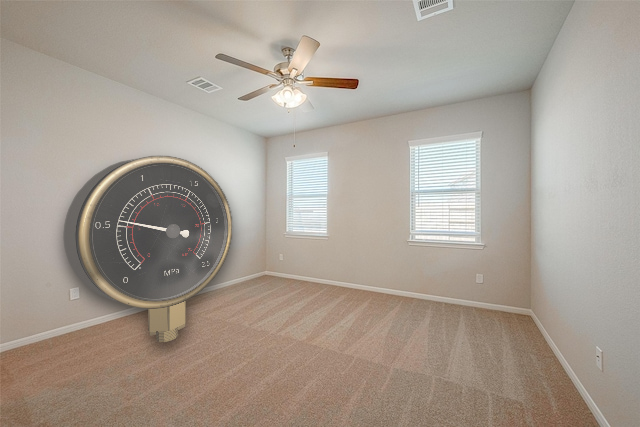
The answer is 0.55 MPa
